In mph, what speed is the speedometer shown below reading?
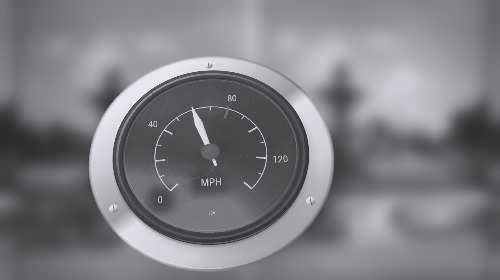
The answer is 60 mph
